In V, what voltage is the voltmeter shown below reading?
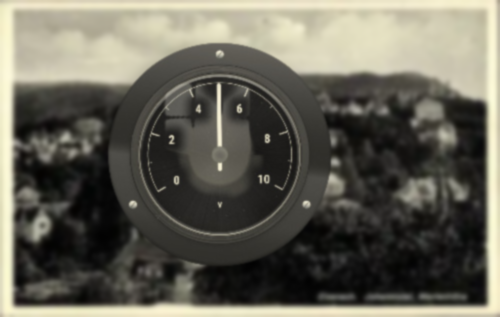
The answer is 5 V
